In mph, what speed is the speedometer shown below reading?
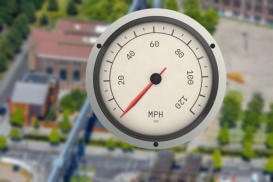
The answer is 0 mph
